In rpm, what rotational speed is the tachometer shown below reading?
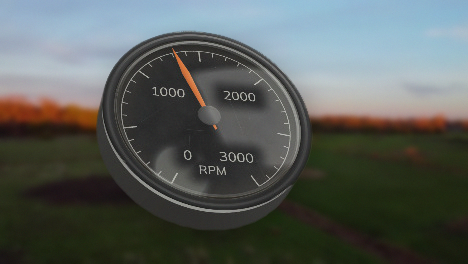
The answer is 1300 rpm
